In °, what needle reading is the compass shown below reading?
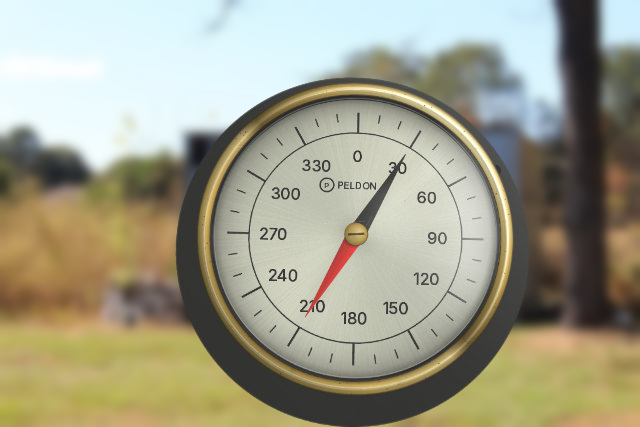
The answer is 210 °
